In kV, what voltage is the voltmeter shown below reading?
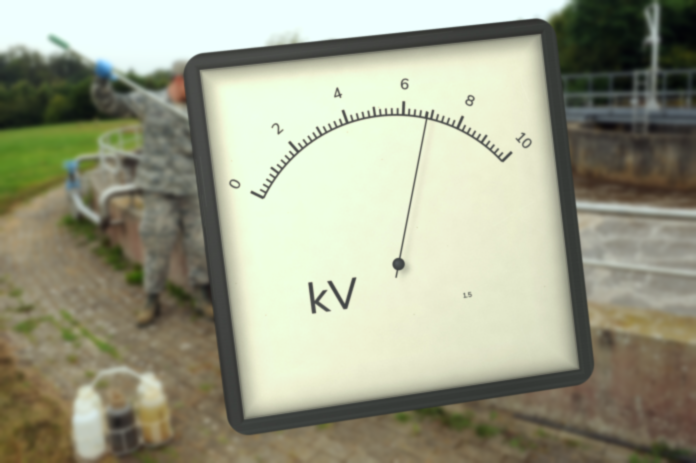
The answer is 6.8 kV
